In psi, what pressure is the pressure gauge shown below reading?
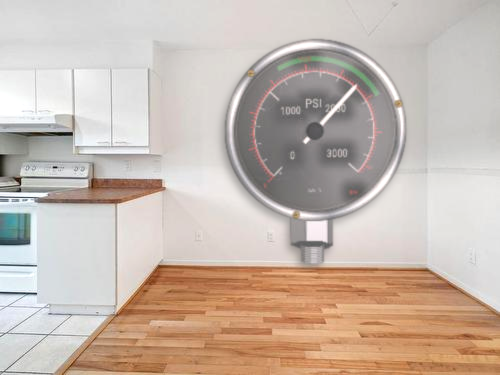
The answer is 2000 psi
